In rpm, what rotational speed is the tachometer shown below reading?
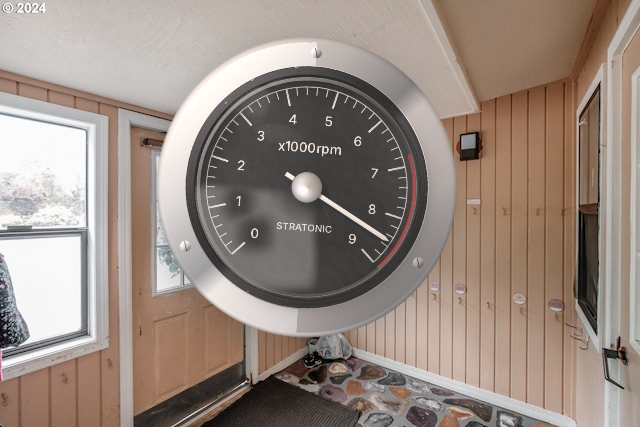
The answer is 8500 rpm
